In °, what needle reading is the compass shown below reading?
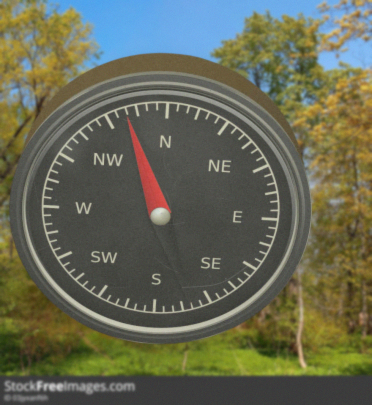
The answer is 340 °
